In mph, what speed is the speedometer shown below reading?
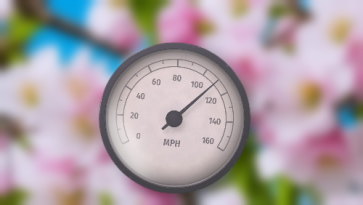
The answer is 110 mph
